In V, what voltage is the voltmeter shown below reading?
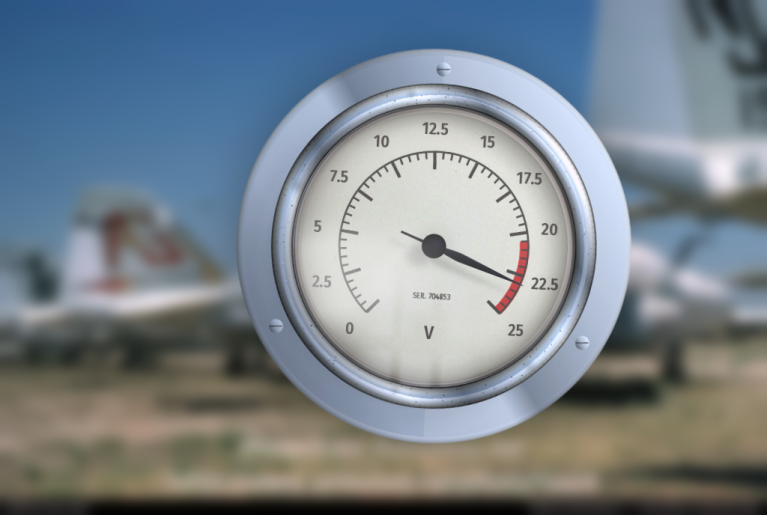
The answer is 23 V
